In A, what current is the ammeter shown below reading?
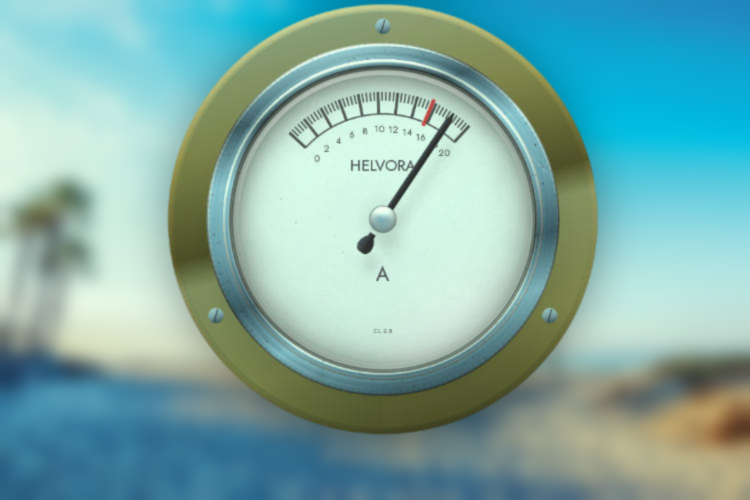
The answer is 18 A
